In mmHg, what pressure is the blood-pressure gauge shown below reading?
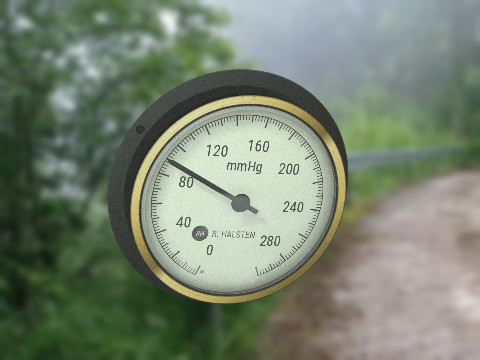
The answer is 90 mmHg
